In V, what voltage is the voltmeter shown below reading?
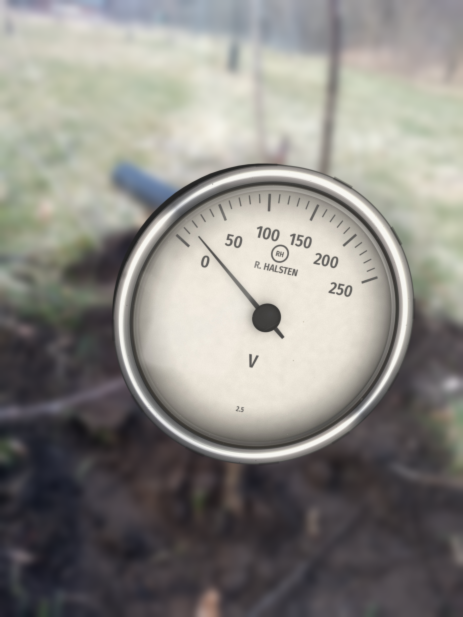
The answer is 15 V
